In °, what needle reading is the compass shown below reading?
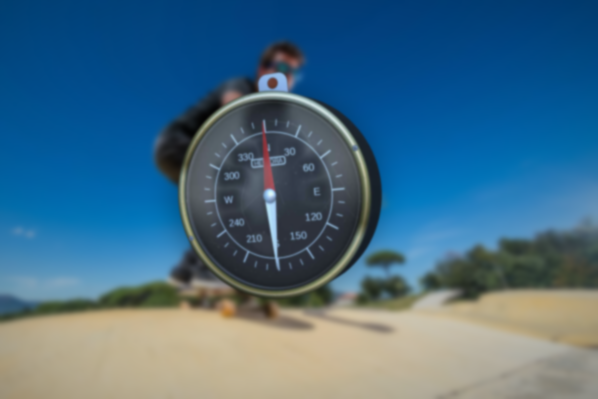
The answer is 0 °
